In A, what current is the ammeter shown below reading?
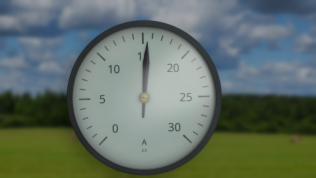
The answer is 15.5 A
